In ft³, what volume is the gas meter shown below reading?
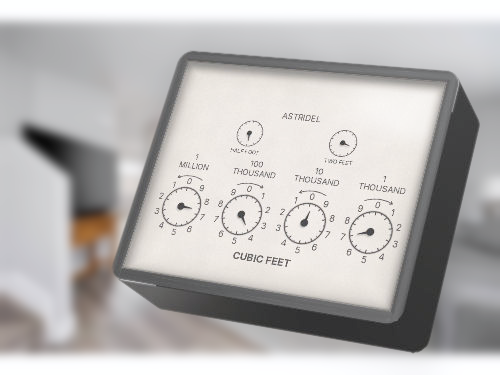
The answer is 739700 ft³
